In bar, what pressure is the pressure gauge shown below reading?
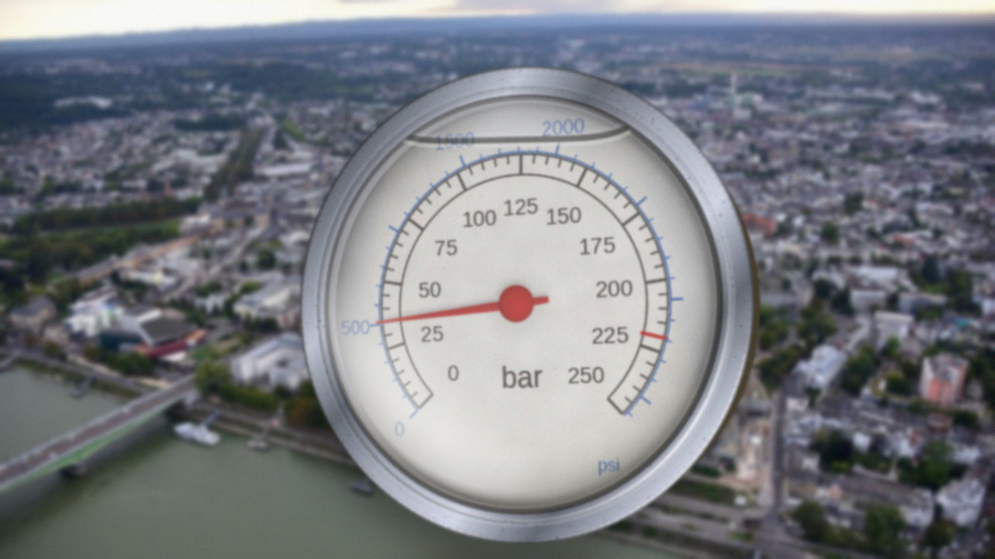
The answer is 35 bar
